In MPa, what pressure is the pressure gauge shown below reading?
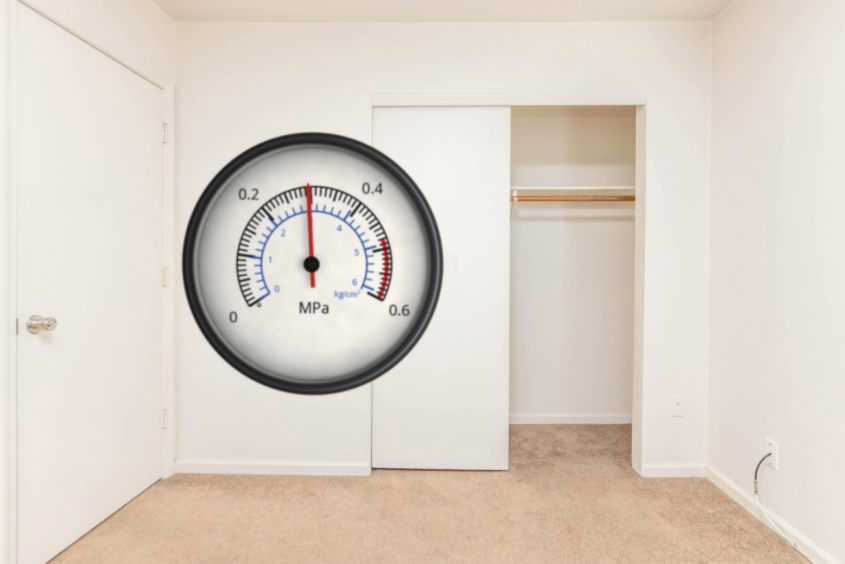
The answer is 0.3 MPa
